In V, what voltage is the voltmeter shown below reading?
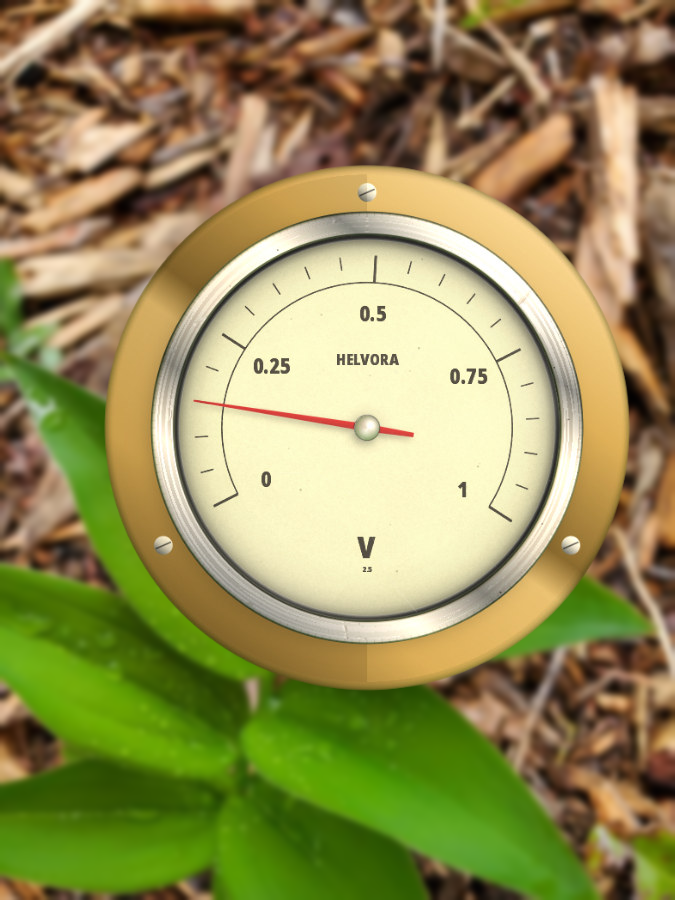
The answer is 0.15 V
